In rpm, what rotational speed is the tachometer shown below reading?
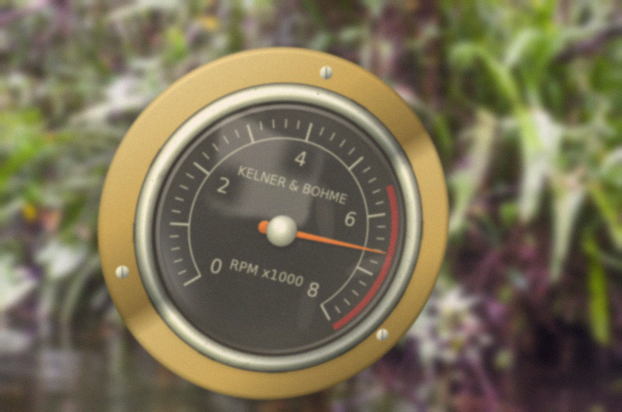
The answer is 6600 rpm
